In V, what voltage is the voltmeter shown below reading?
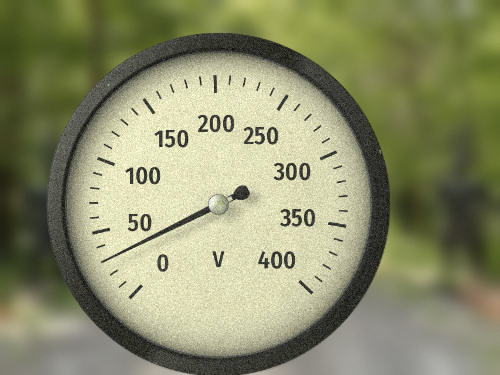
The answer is 30 V
